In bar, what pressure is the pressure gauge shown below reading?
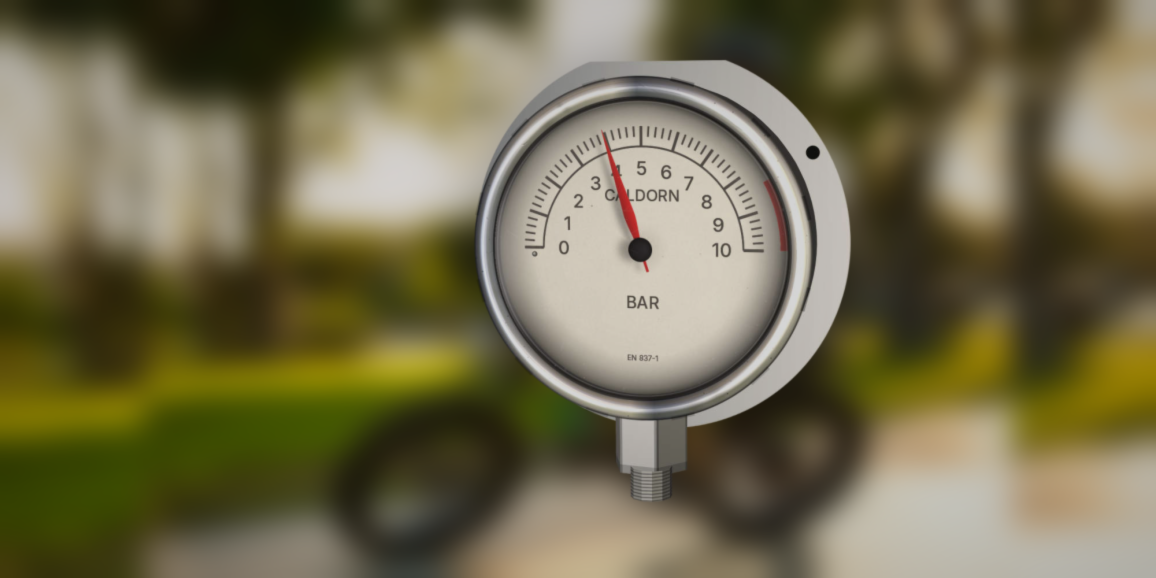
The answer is 4 bar
